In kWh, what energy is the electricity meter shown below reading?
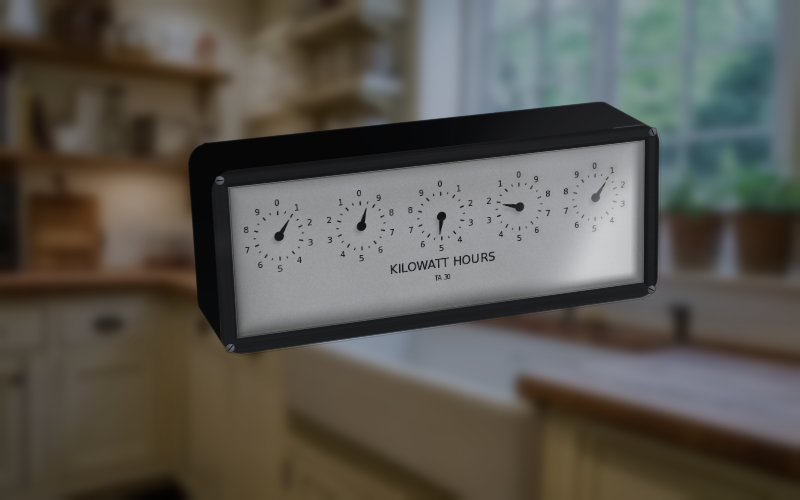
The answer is 9521 kWh
